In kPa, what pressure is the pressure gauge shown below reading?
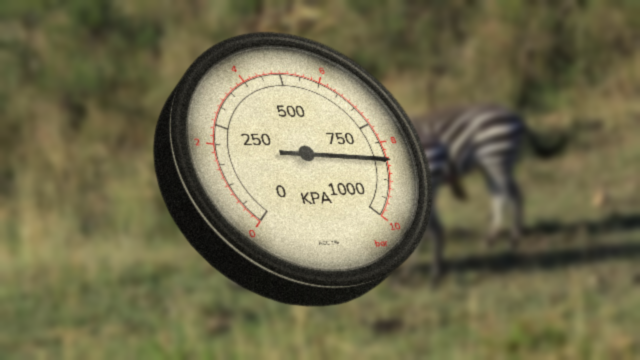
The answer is 850 kPa
